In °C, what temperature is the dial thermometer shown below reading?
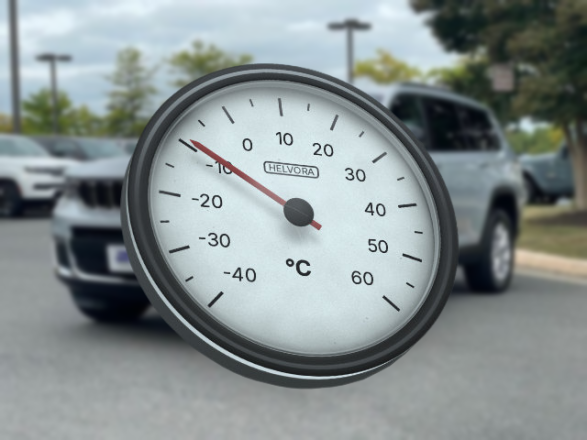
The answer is -10 °C
